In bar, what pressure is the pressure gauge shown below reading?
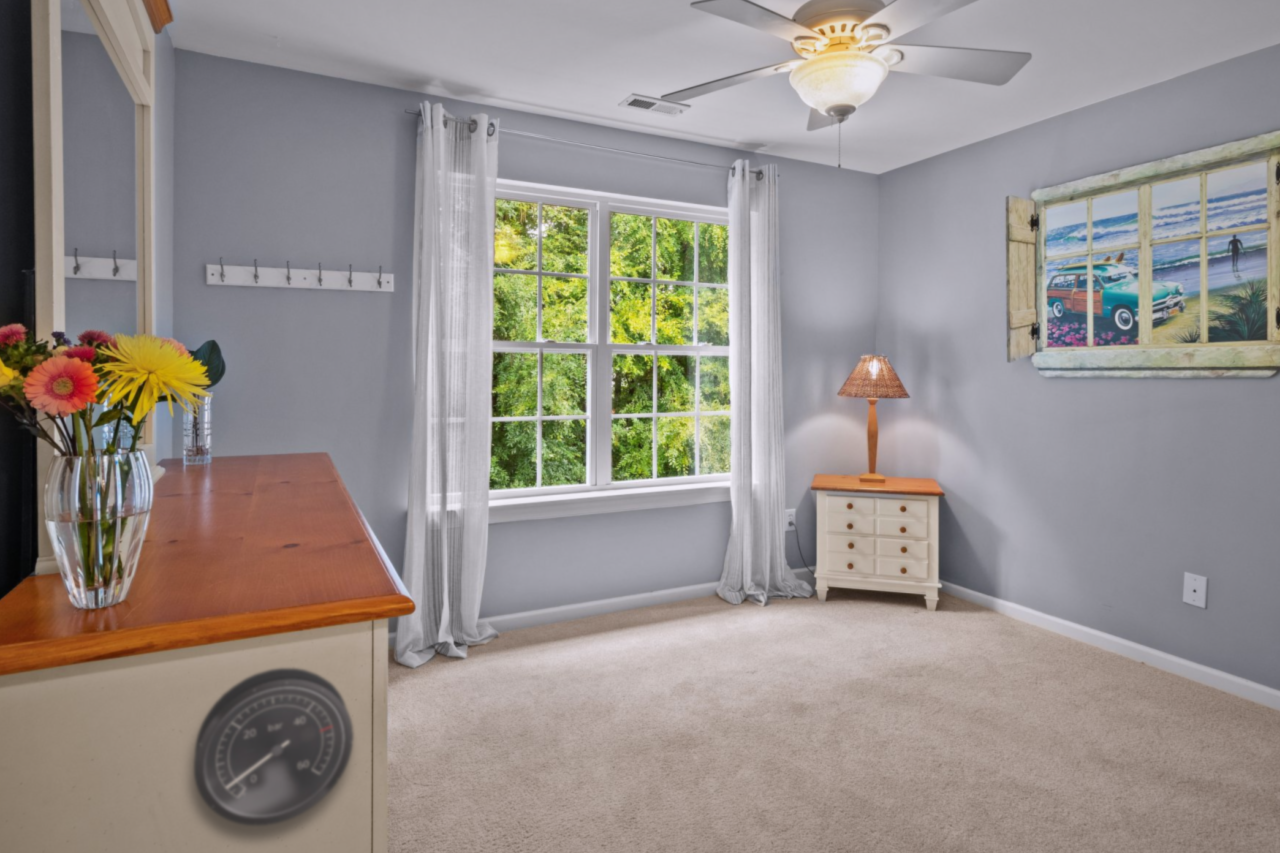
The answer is 4 bar
